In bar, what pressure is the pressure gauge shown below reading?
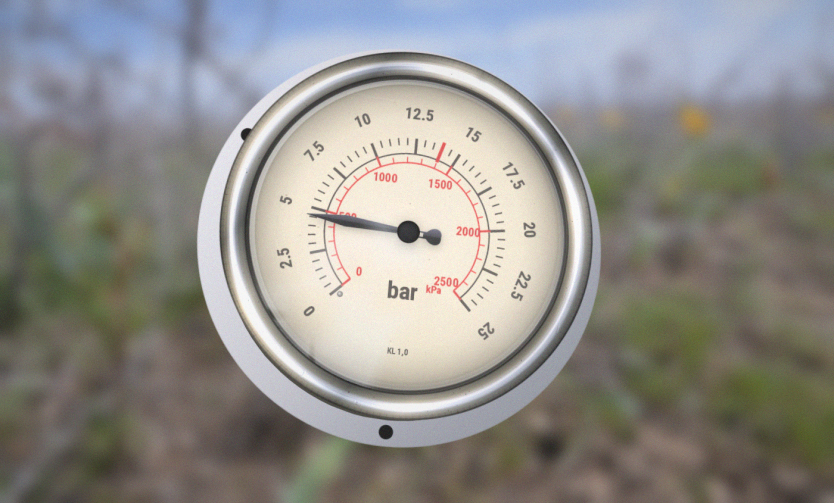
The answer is 4.5 bar
